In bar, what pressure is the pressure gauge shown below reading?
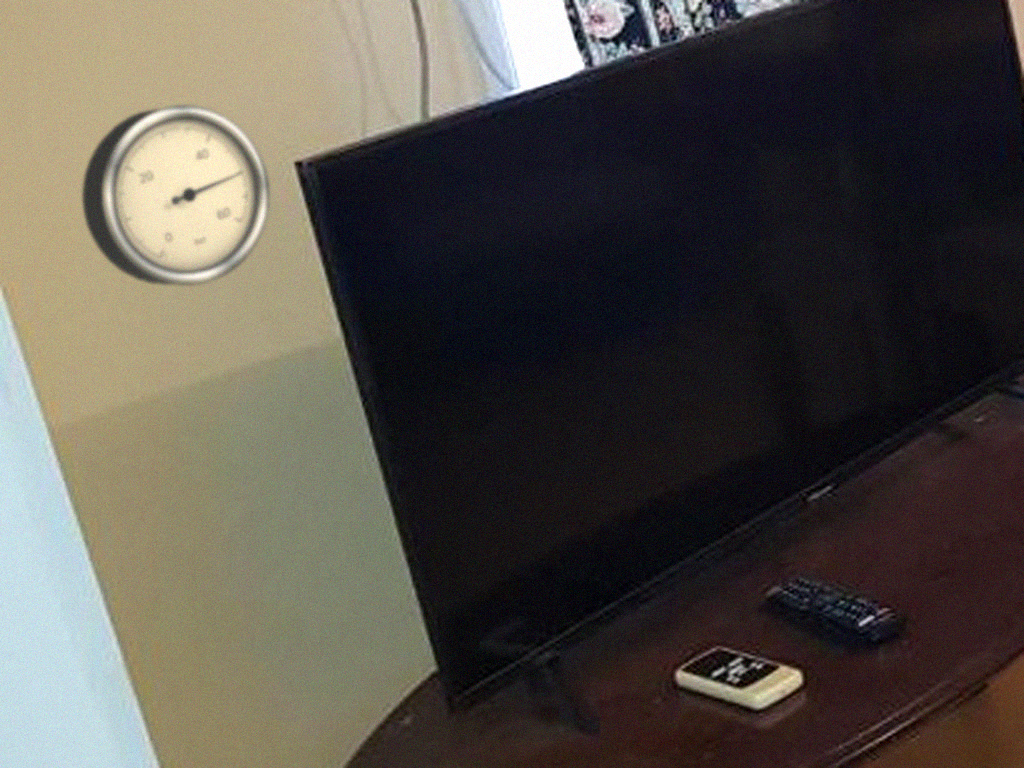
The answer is 50 bar
